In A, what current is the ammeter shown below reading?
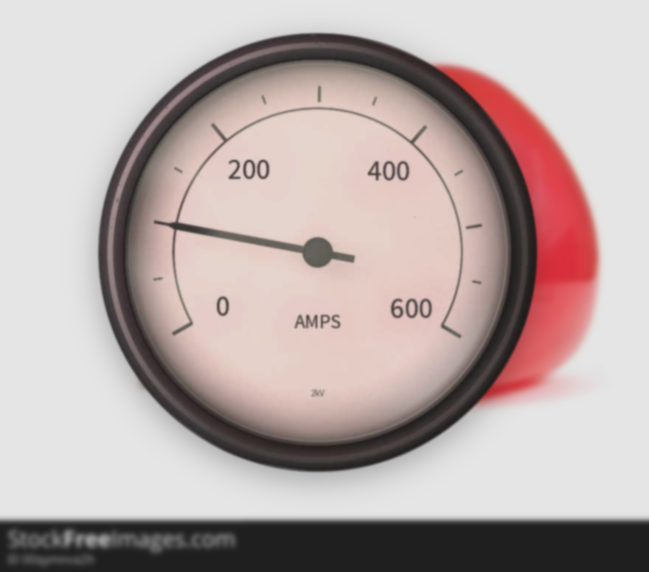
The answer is 100 A
